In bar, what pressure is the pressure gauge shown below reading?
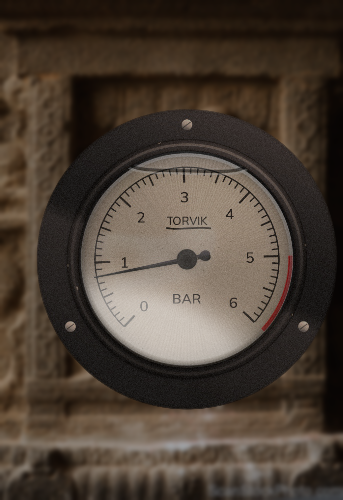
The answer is 0.8 bar
